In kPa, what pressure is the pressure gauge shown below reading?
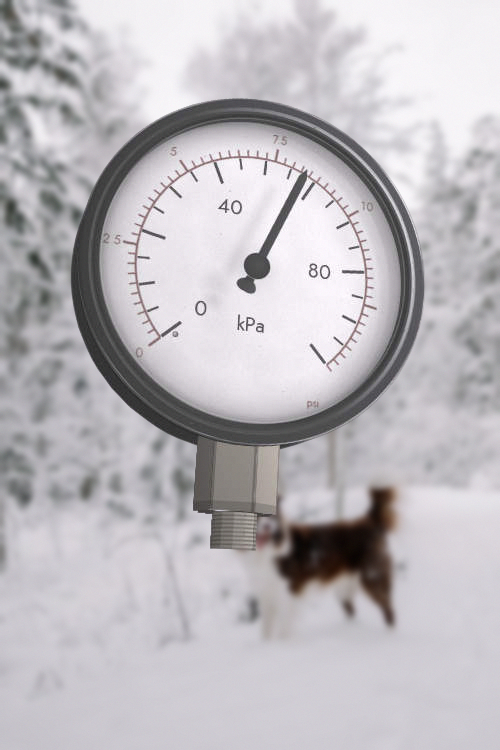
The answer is 57.5 kPa
